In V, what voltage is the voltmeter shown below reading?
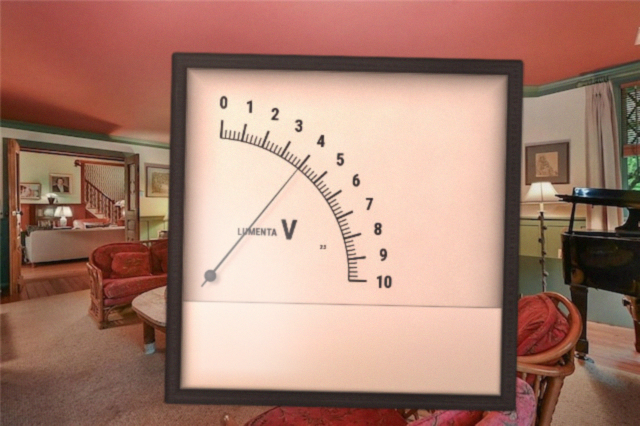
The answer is 4 V
